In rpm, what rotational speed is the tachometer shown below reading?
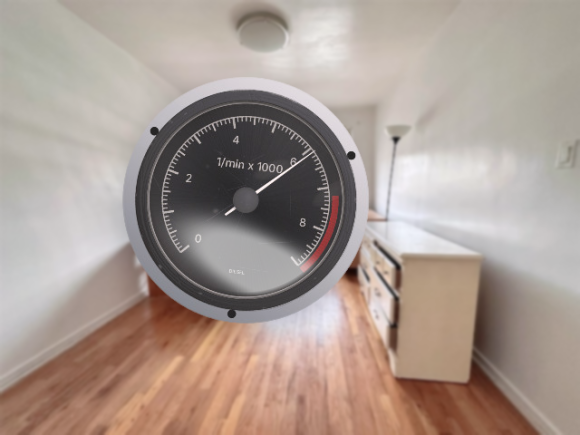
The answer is 6100 rpm
